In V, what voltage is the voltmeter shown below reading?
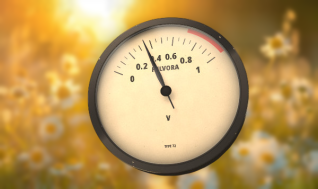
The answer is 0.35 V
